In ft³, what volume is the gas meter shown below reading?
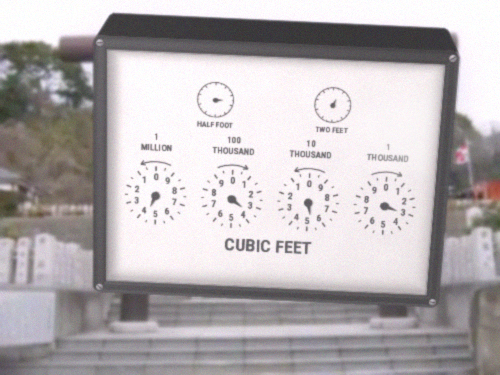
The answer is 435300 ft³
